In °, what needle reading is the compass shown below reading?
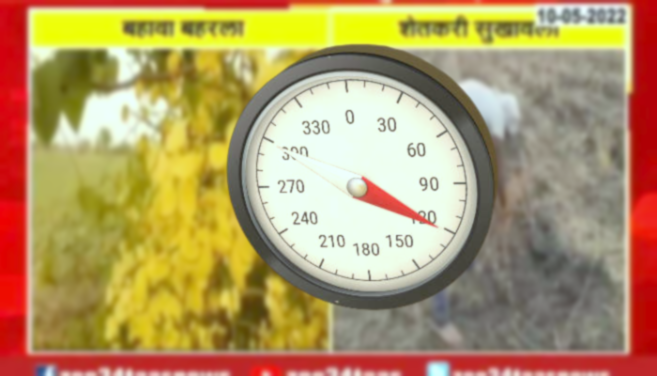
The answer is 120 °
